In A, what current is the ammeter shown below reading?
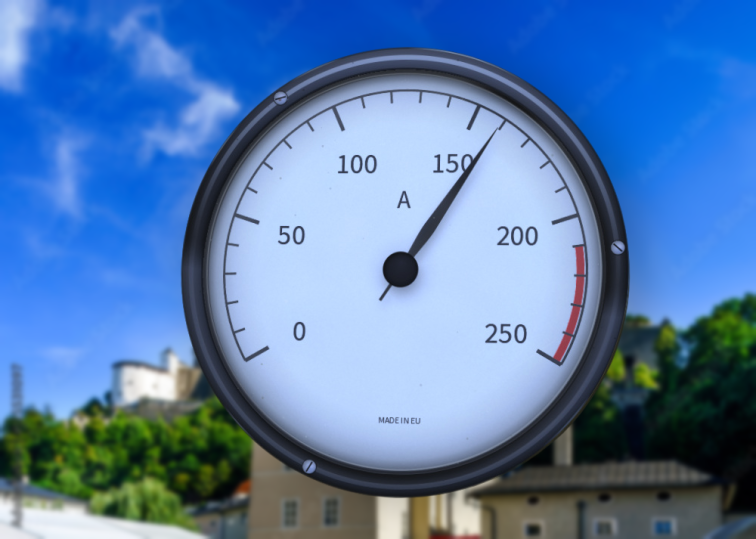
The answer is 160 A
